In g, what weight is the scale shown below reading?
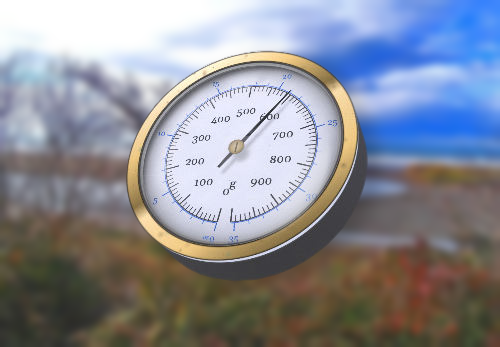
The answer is 600 g
